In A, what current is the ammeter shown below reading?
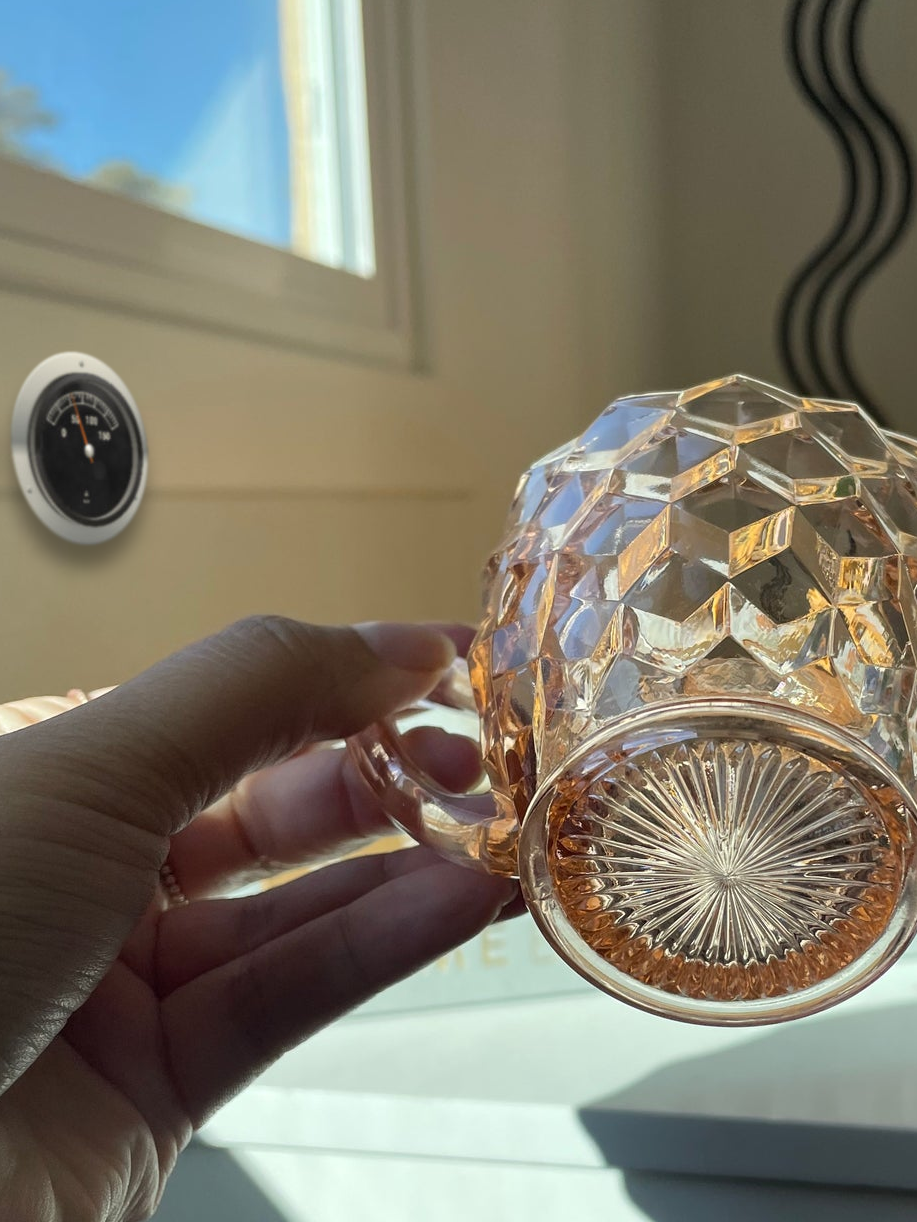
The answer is 50 A
